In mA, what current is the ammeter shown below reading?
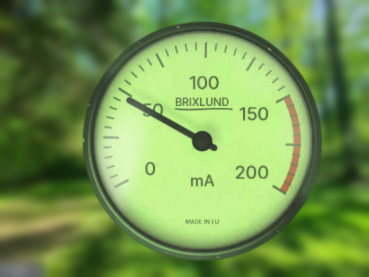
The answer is 47.5 mA
